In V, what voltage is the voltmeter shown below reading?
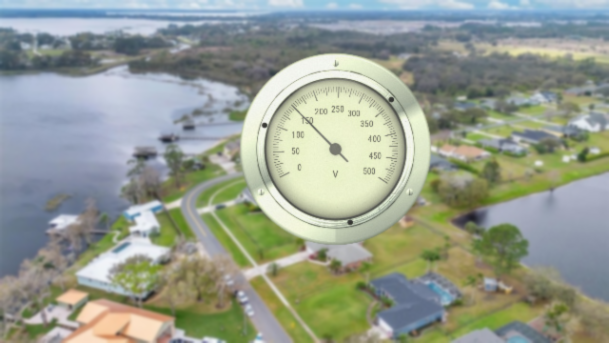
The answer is 150 V
